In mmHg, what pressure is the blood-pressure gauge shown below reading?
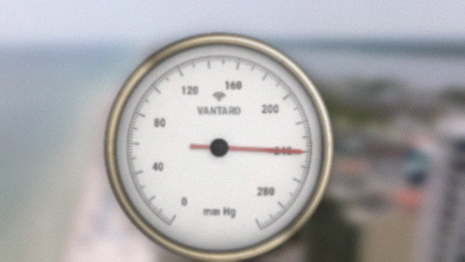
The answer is 240 mmHg
